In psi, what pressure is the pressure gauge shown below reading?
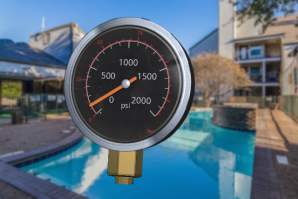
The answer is 100 psi
